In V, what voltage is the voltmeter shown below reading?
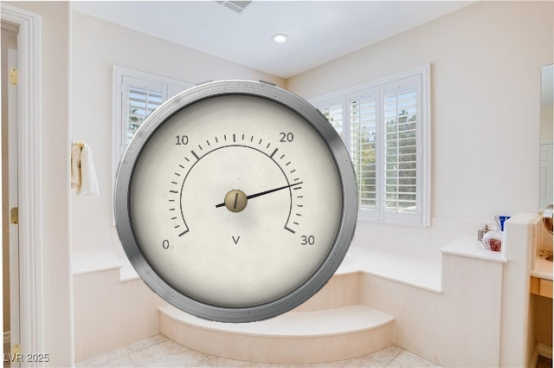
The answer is 24.5 V
